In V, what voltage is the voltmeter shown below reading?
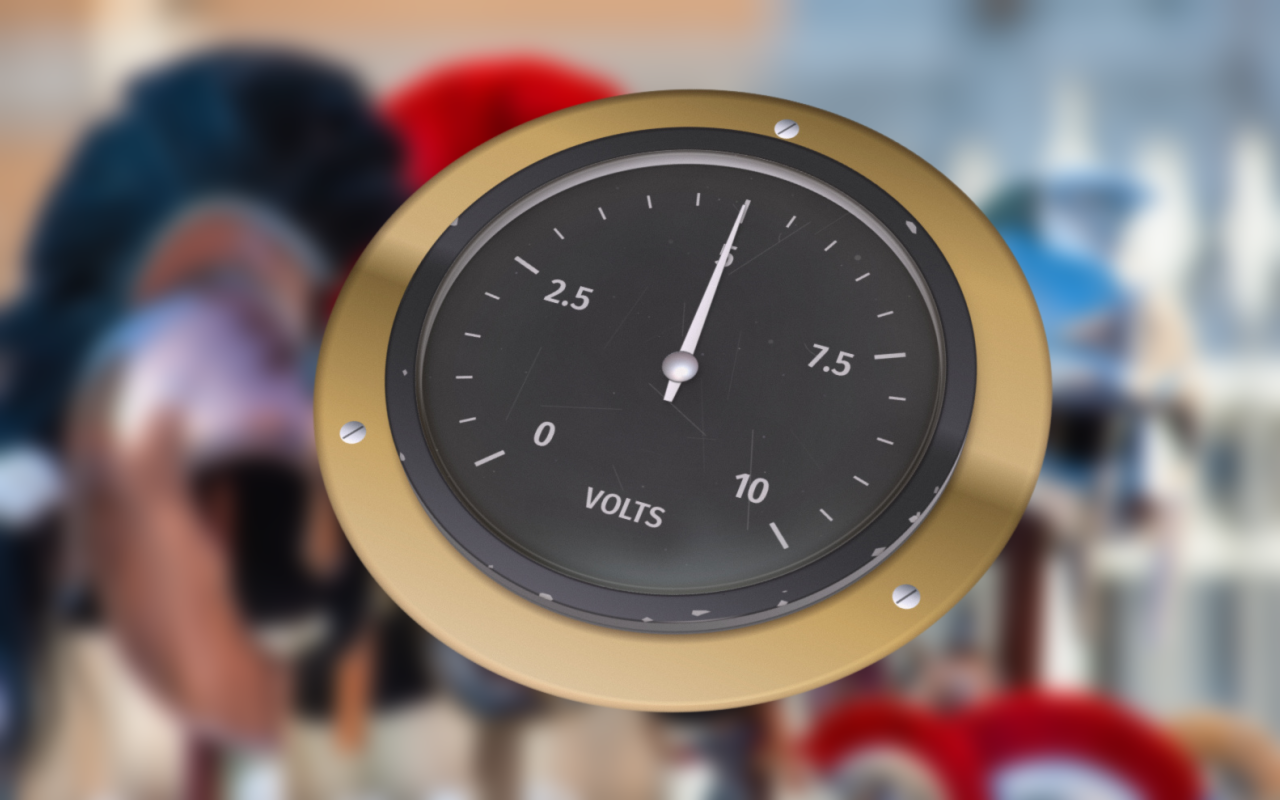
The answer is 5 V
